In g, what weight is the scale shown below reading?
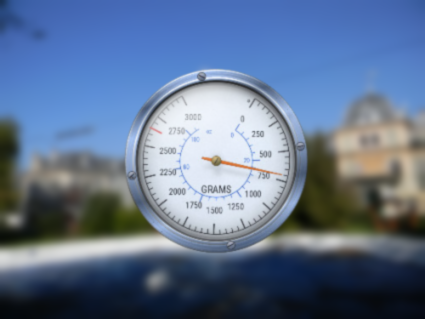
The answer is 700 g
